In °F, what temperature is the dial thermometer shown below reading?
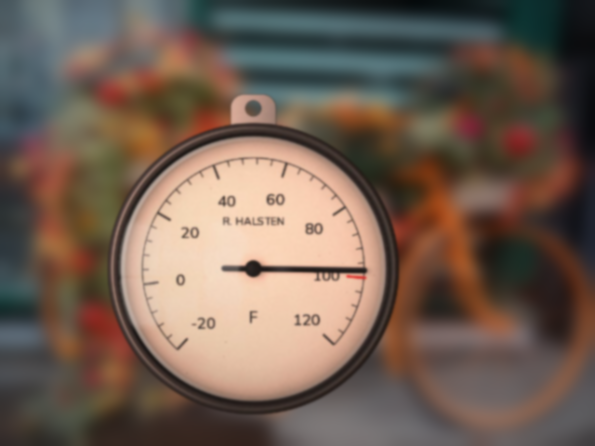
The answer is 98 °F
